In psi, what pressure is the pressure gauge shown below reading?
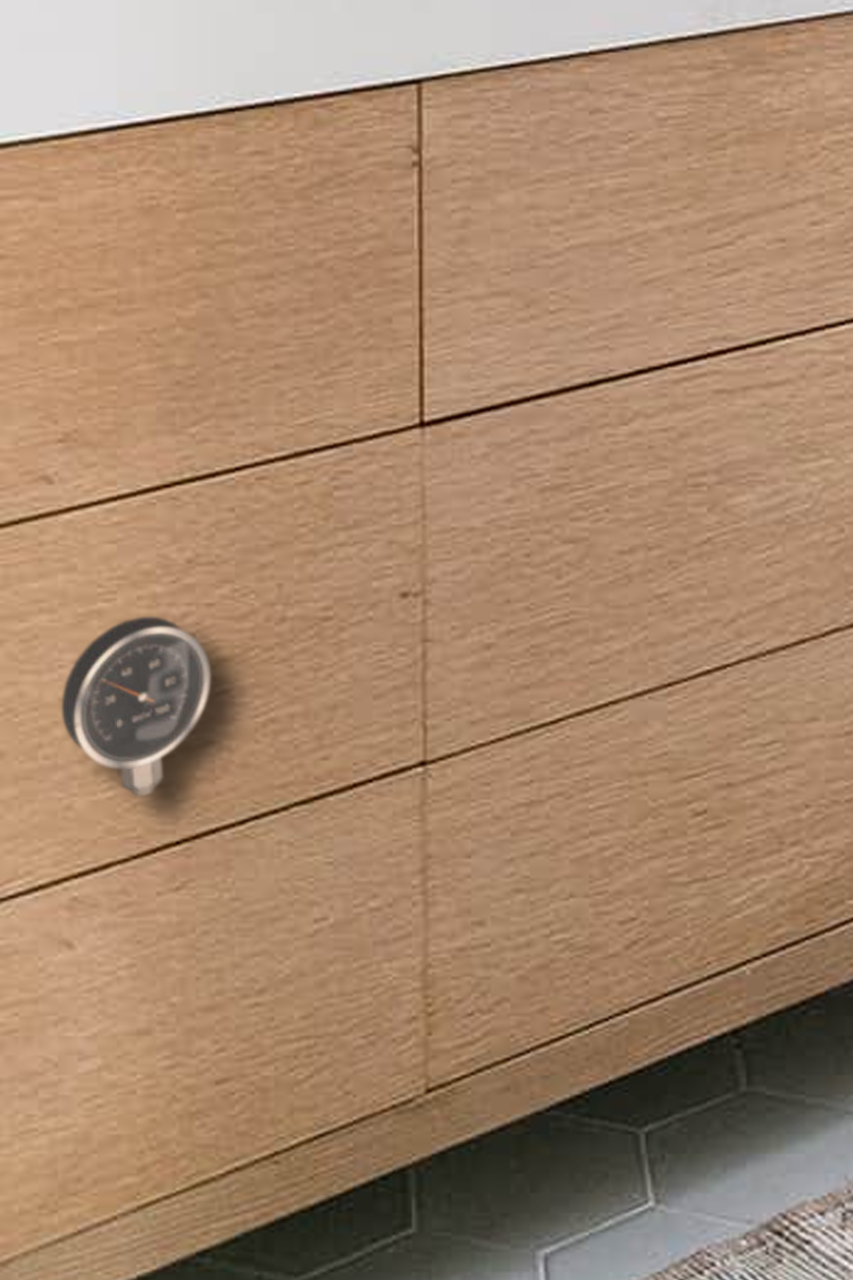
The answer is 30 psi
